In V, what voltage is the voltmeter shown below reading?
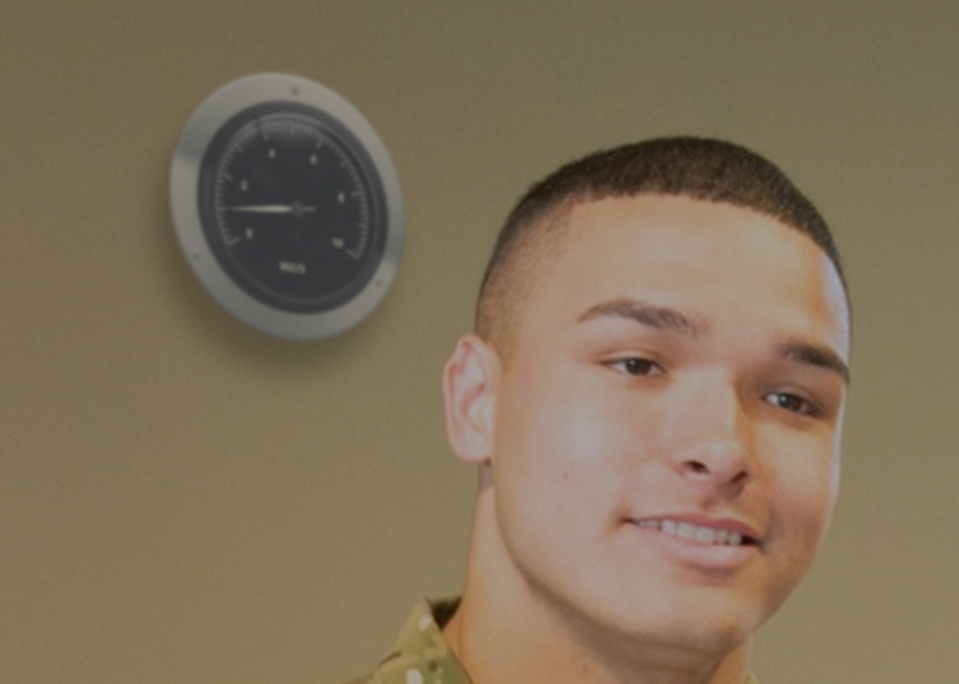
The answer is 1 V
